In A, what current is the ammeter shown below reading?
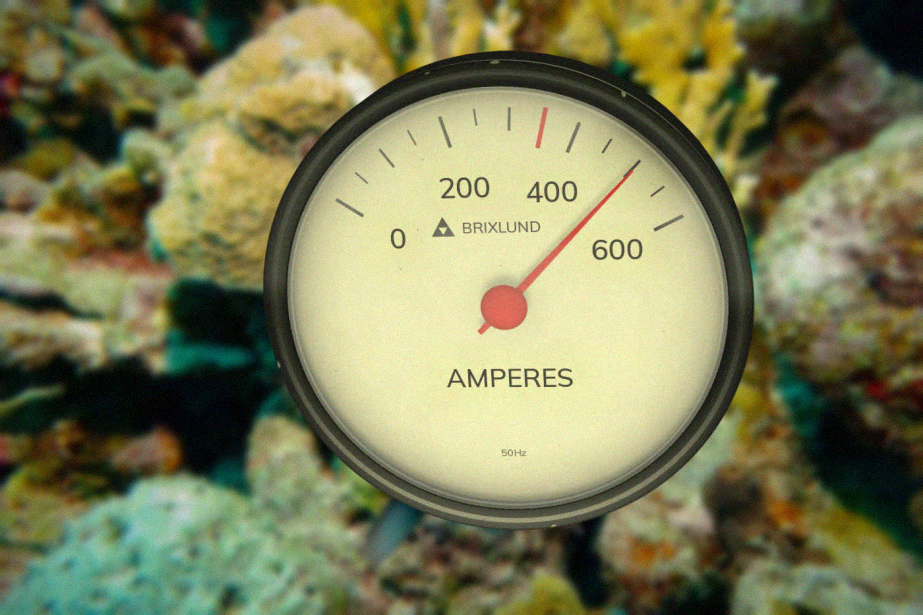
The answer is 500 A
